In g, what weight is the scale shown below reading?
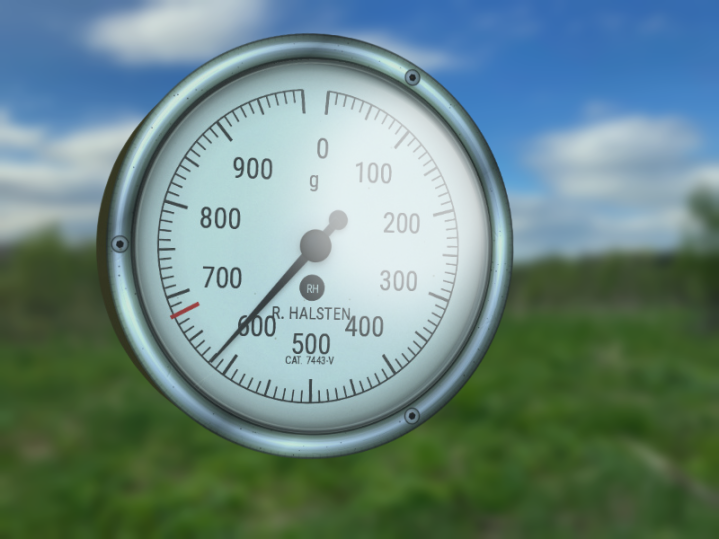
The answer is 620 g
